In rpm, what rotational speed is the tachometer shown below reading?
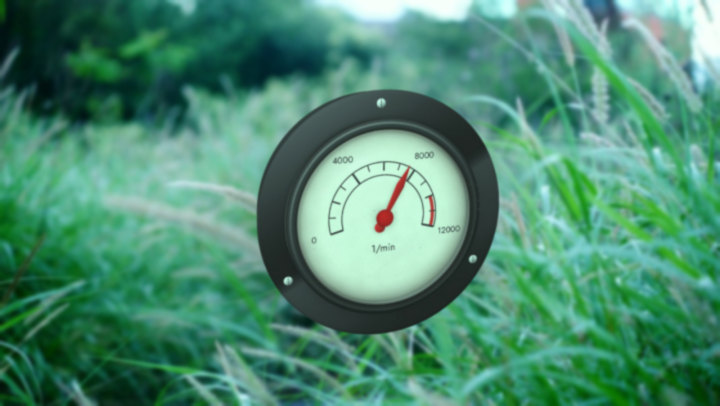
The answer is 7500 rpm
